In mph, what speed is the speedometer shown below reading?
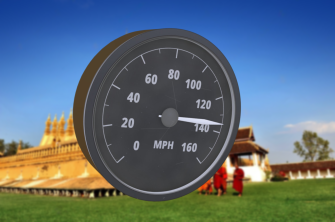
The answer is 135 mph
